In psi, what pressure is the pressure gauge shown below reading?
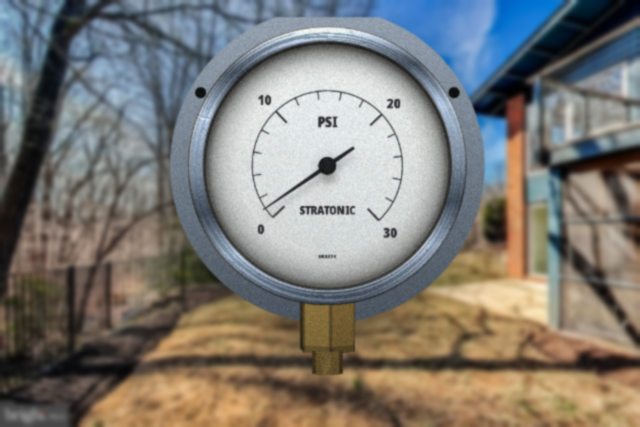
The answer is 1 psi
